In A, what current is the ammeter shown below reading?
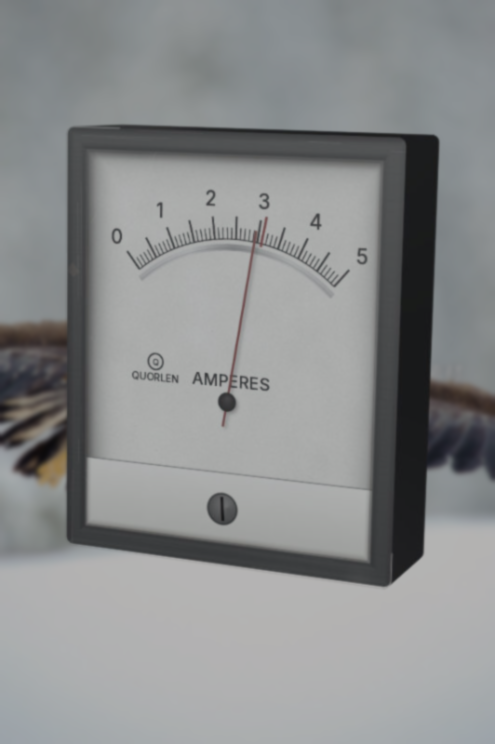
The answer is 3 A
